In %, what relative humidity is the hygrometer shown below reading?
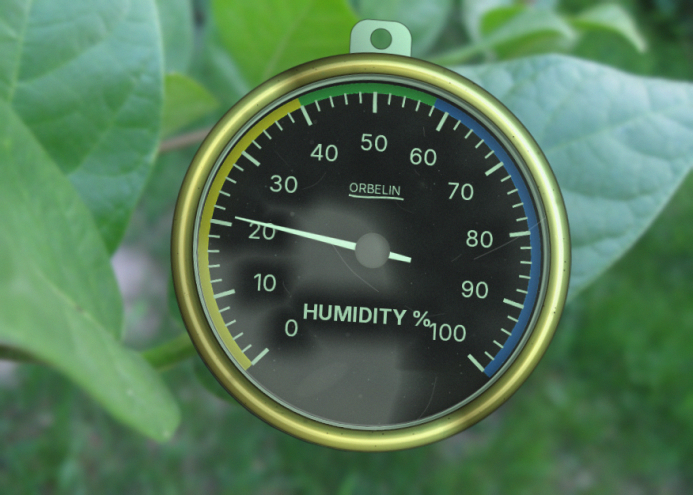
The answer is 21 %
